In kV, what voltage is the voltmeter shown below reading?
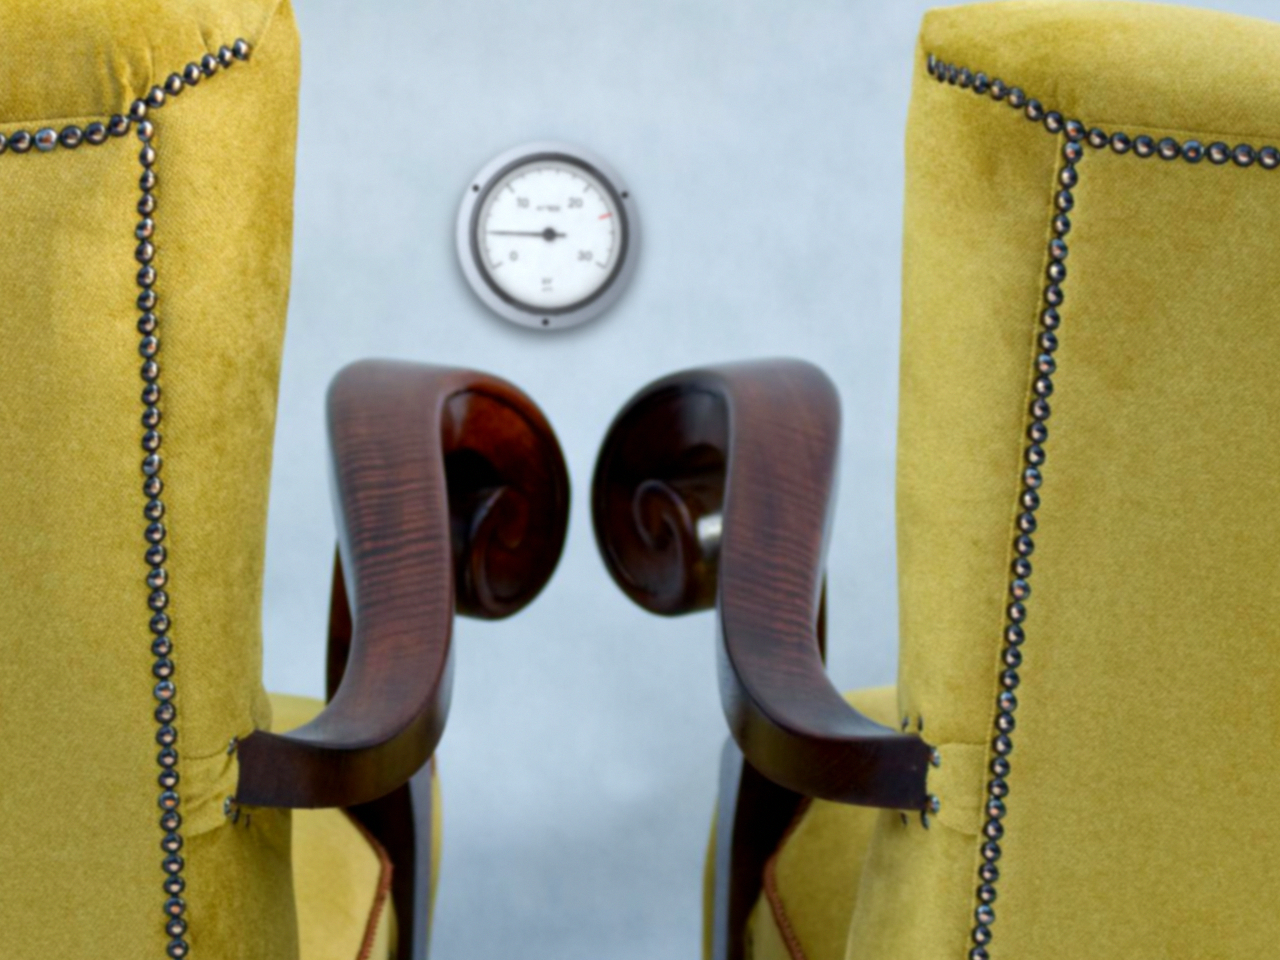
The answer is 4 kV
